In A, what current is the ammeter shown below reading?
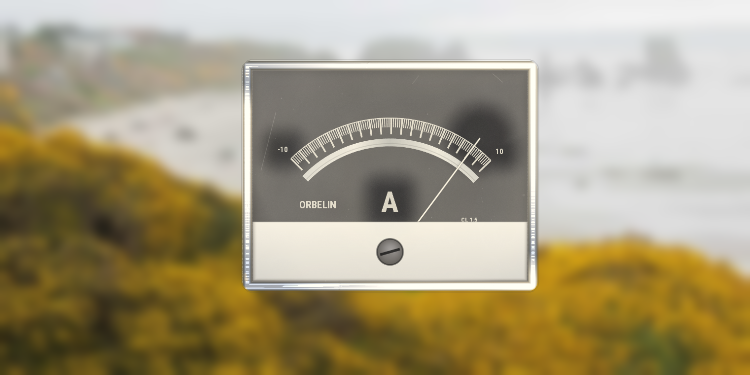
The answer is 8 A
